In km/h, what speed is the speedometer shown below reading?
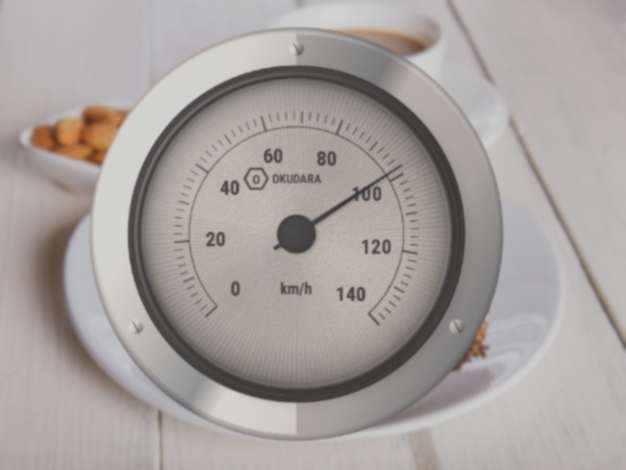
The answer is 98 km/h
